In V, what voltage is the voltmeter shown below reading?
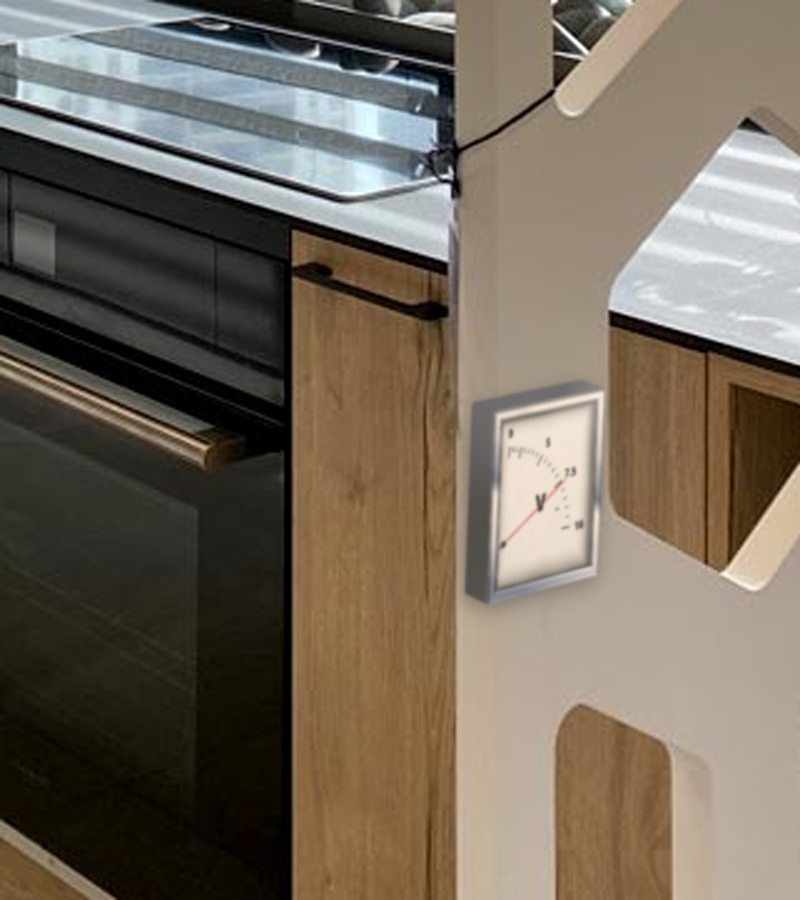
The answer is 7.5 V
